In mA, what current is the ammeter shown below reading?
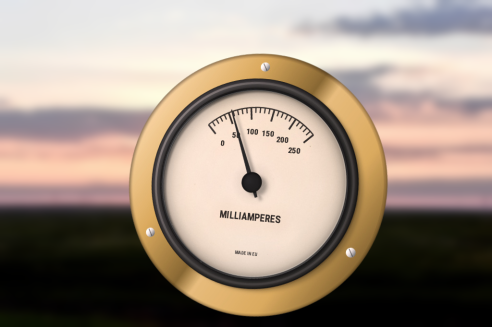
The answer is 60 mA
